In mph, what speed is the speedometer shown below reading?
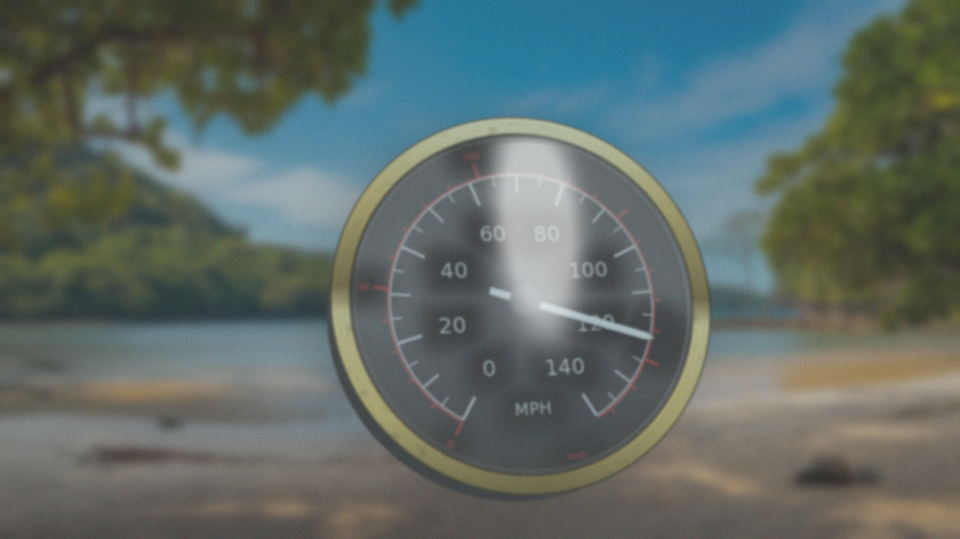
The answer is 120 mph
